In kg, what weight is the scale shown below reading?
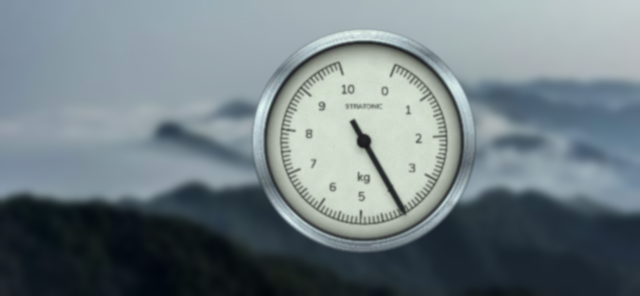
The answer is 4 kg
